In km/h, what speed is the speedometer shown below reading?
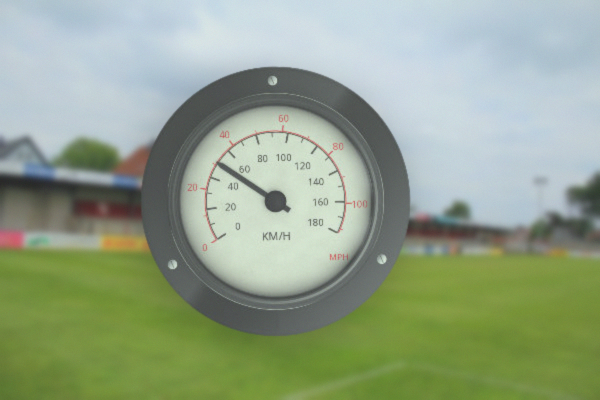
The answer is 50 km/h
